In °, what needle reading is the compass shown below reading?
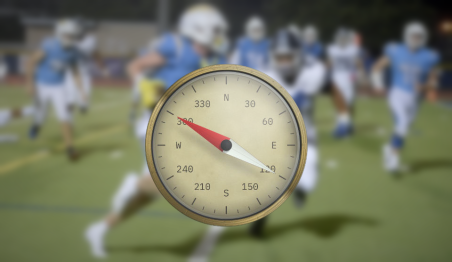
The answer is 300 °
